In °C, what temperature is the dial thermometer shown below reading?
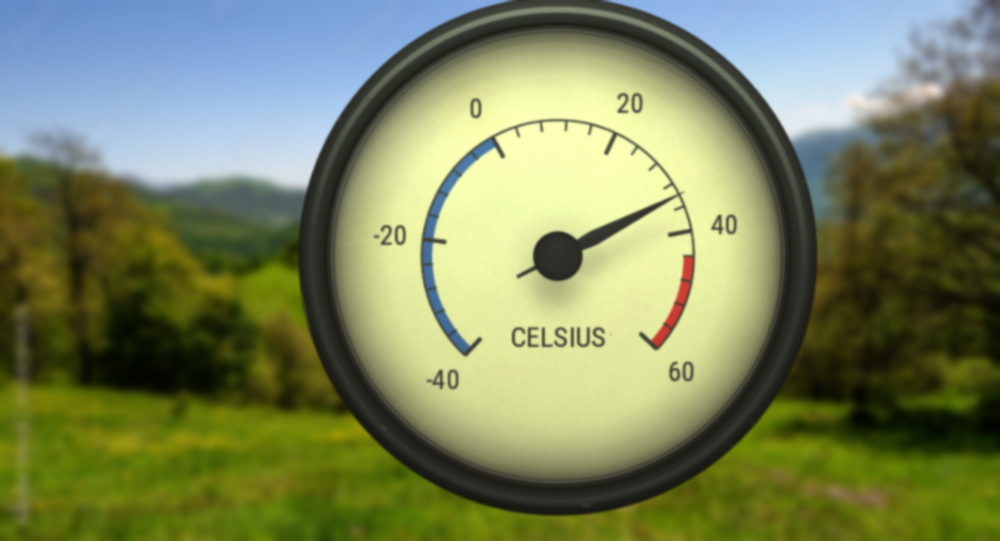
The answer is 34 °C
